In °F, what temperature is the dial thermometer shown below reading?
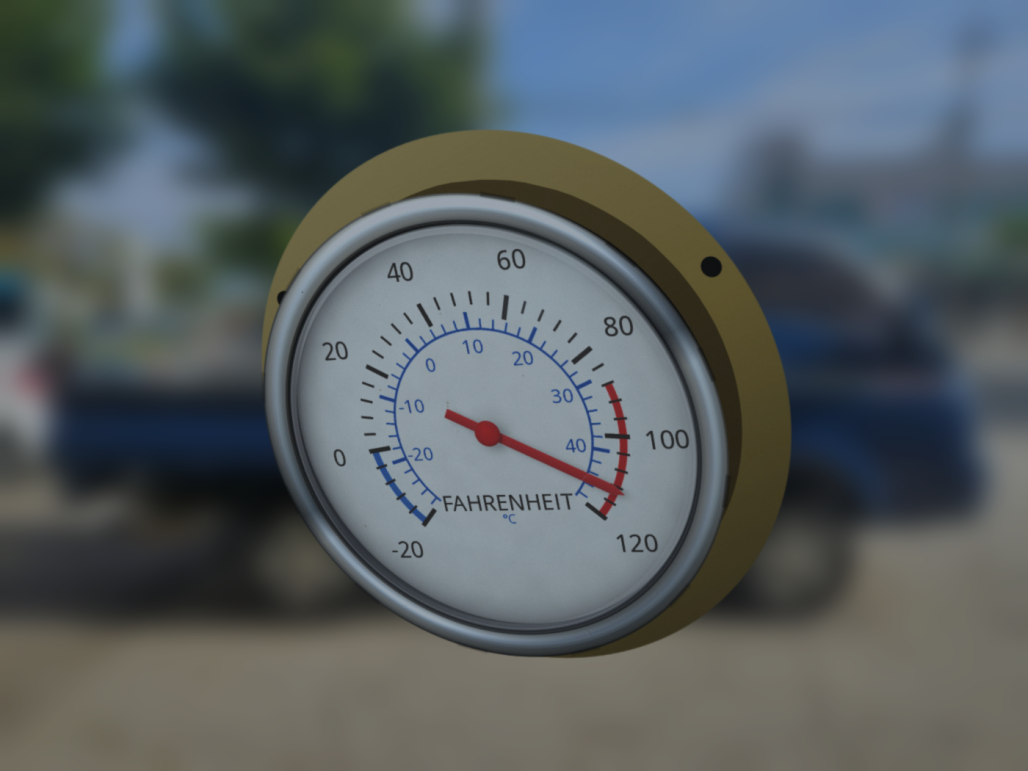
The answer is 112 °F
